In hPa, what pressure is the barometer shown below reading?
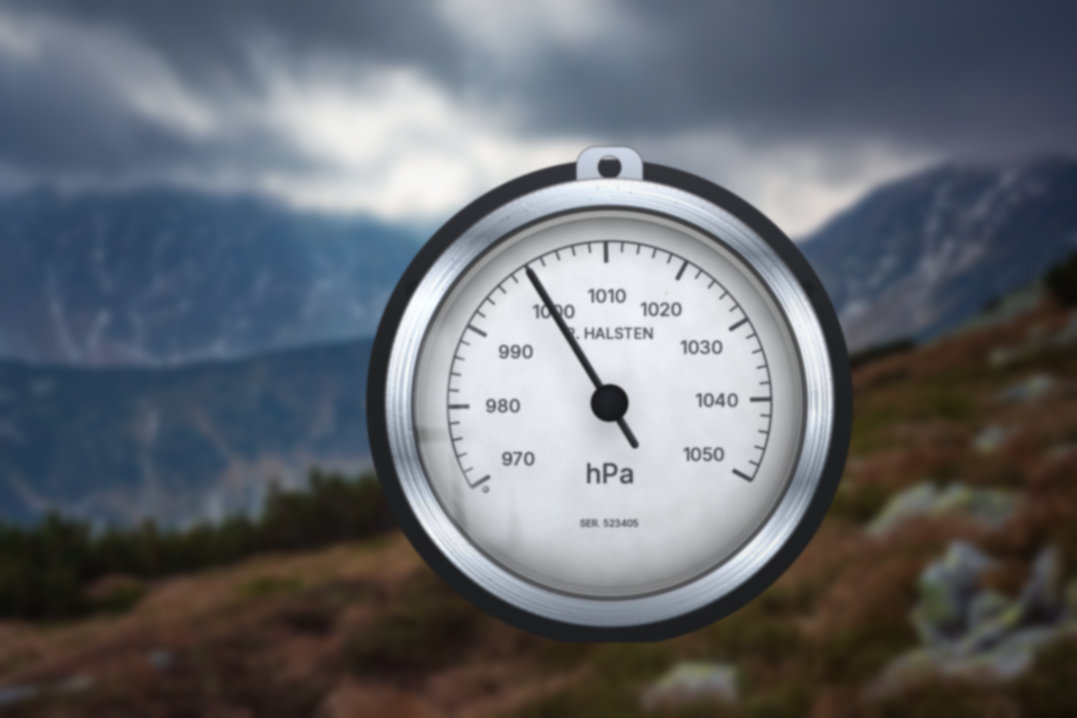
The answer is 1000 hPa
